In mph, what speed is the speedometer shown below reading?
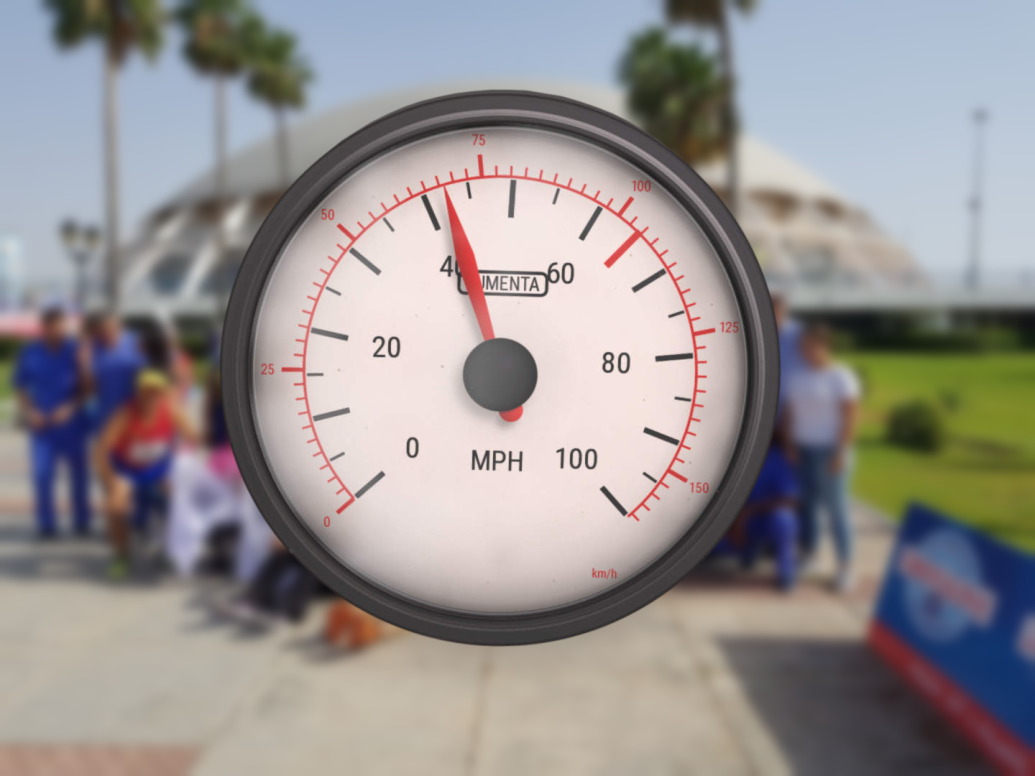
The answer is 42.5 mph
